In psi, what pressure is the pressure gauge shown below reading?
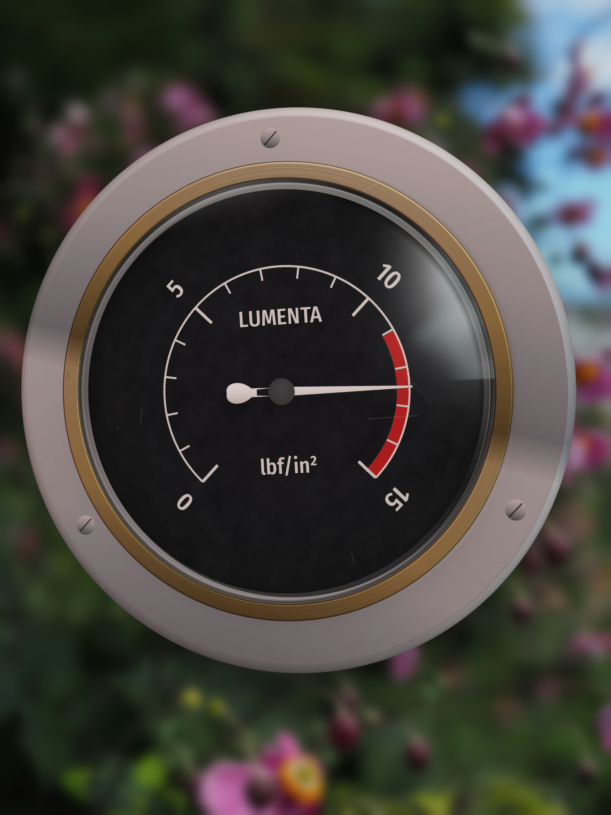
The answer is 12.5 psi
